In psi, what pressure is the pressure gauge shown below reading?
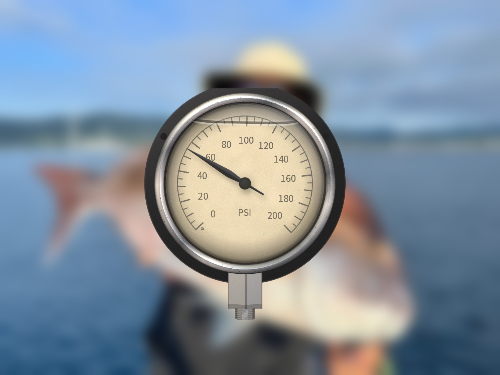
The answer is 55 psi
